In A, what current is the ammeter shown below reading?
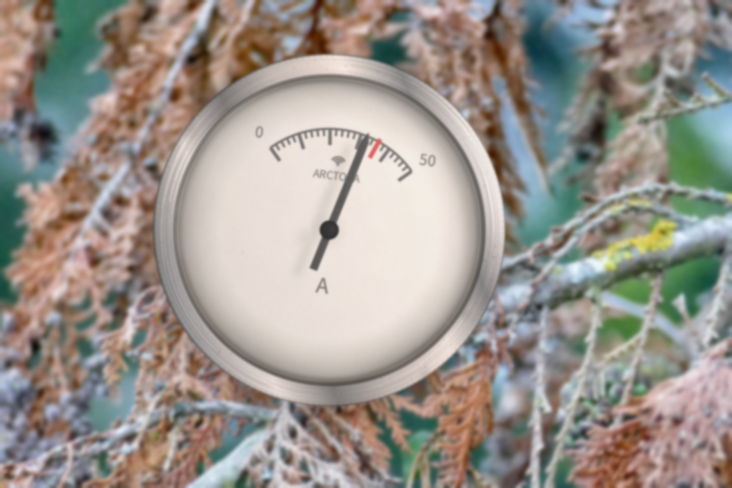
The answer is 32 A
